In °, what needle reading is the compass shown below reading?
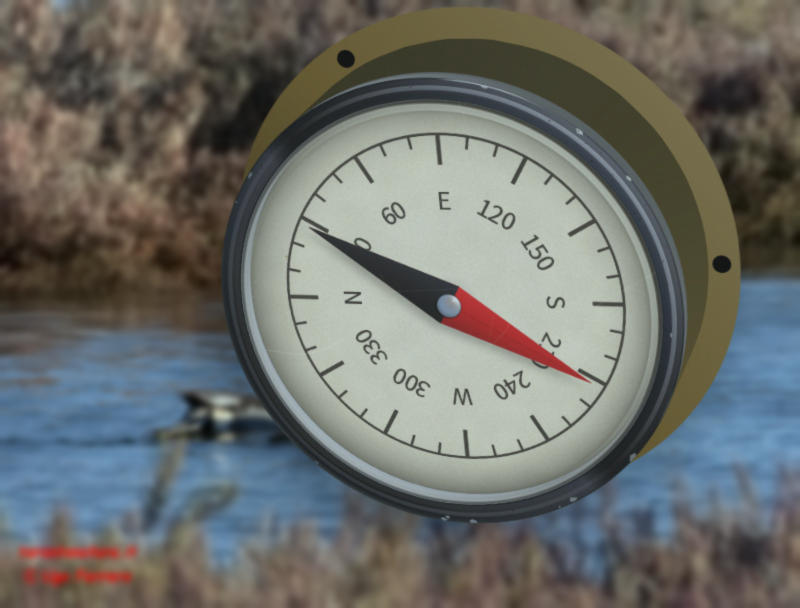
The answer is 210 °
